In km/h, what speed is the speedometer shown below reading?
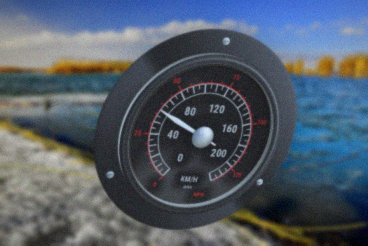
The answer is 60 km/h
